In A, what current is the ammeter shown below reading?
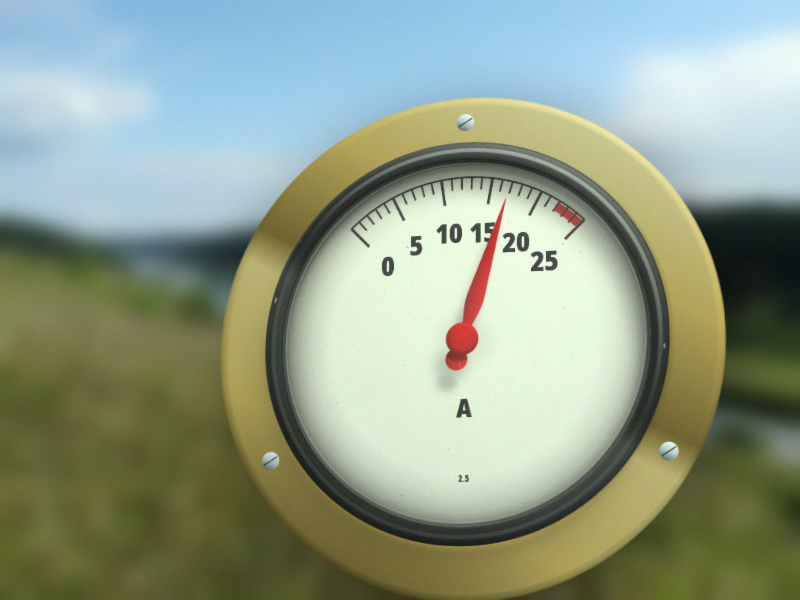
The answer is 17 A
